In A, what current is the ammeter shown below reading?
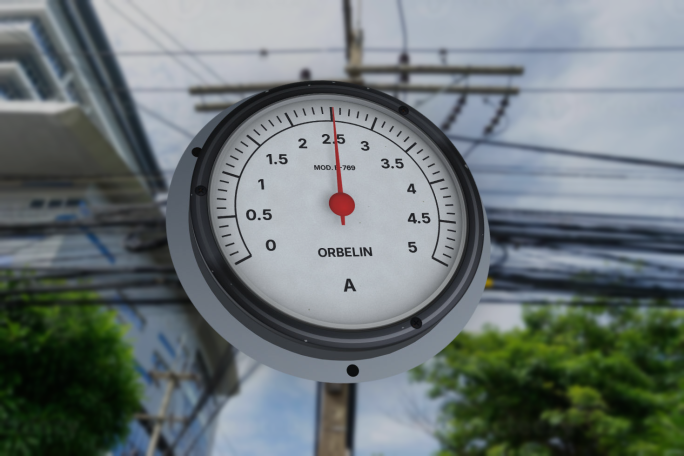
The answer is 2.5 A
